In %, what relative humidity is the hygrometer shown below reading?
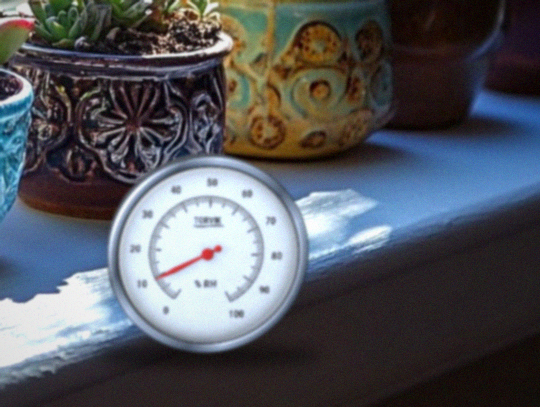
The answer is 10 %
